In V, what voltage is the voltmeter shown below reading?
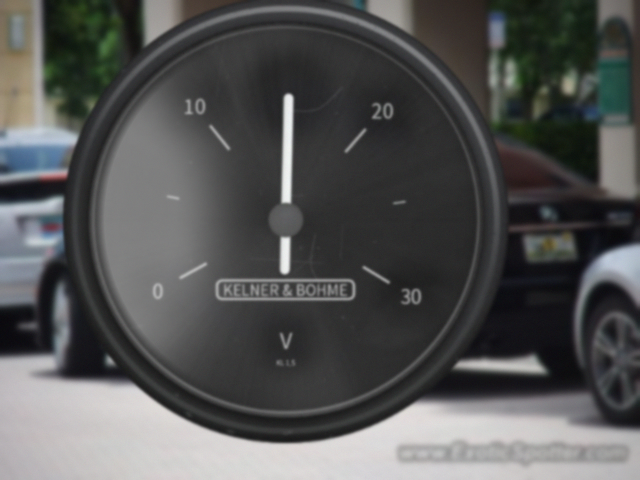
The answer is 15 V
